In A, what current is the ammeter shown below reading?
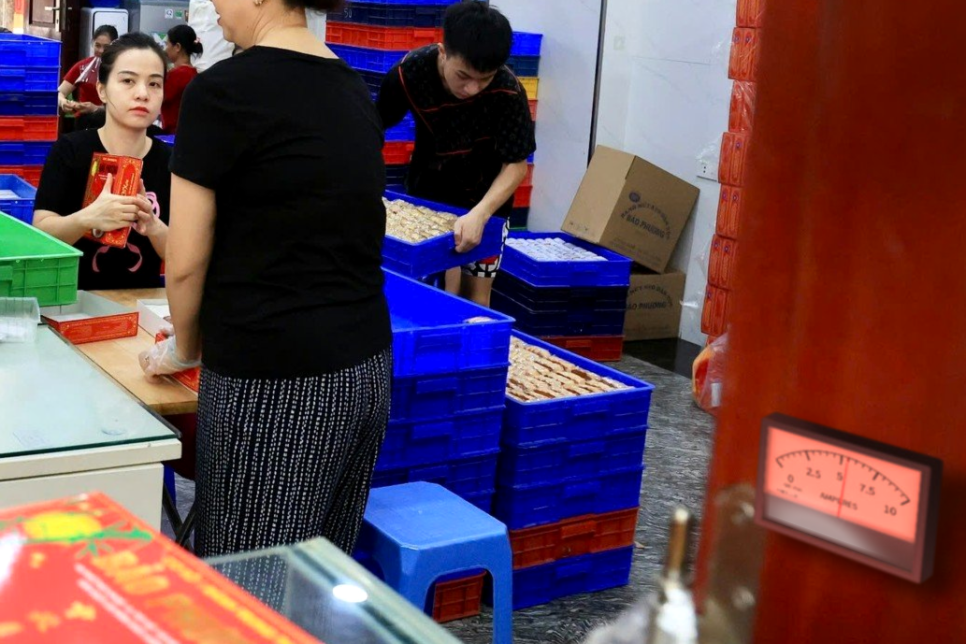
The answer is 5.5 A
